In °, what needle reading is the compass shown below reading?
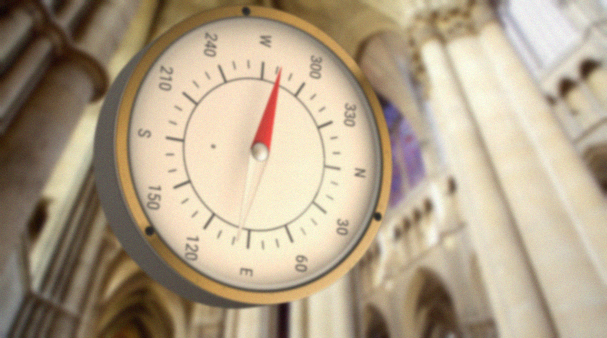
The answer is 280 °
